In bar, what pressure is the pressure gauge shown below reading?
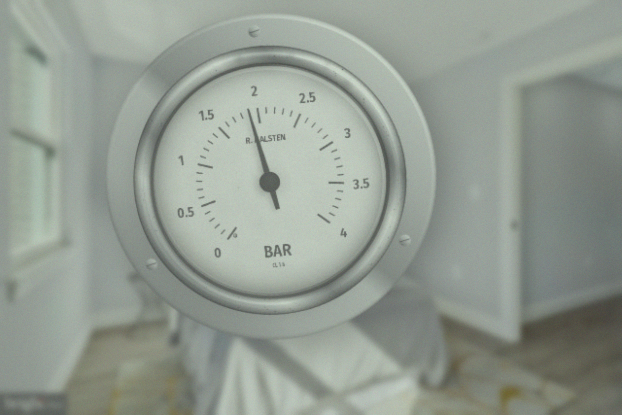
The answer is 1.9 bar
